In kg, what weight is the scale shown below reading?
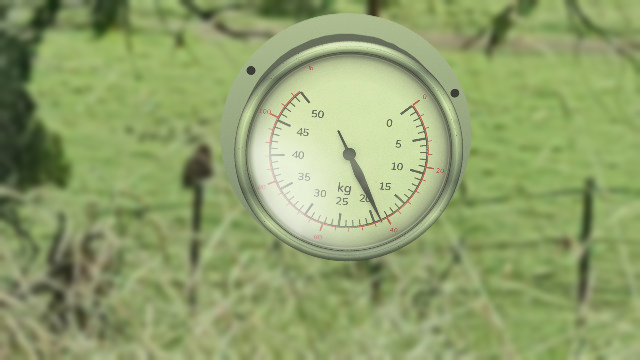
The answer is 19 kg
